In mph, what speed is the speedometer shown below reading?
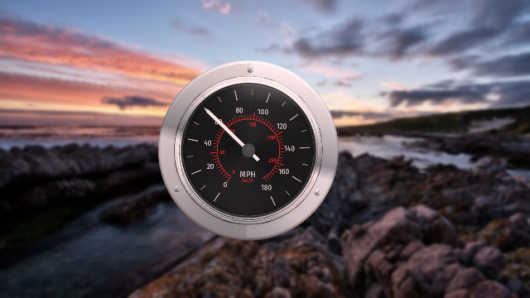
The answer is 60 mph
